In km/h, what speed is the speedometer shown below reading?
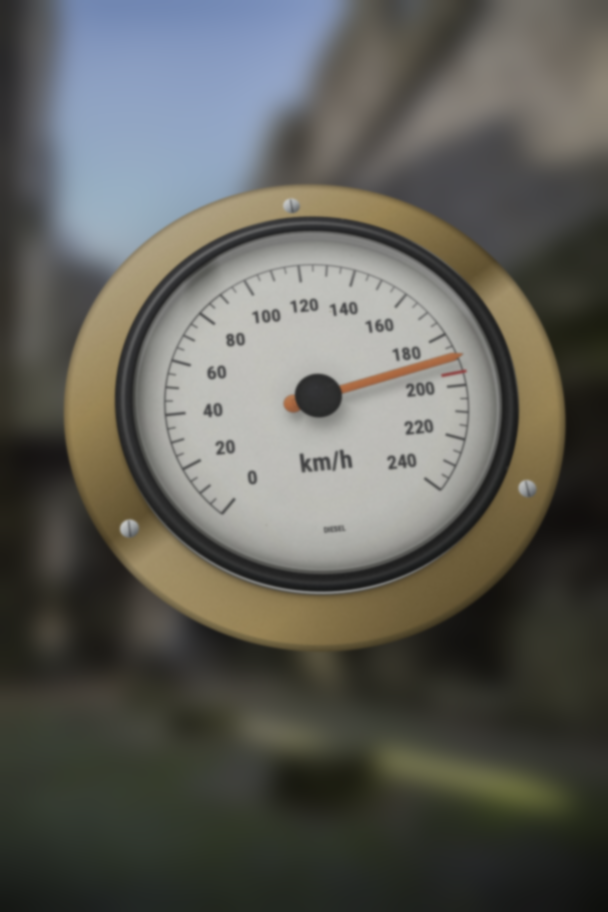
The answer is 190 km/h
